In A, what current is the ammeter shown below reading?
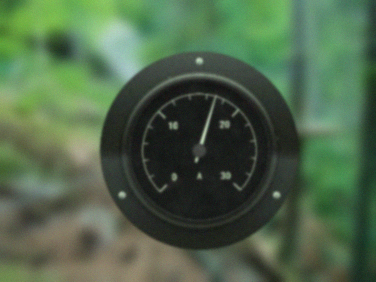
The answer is 17 A
